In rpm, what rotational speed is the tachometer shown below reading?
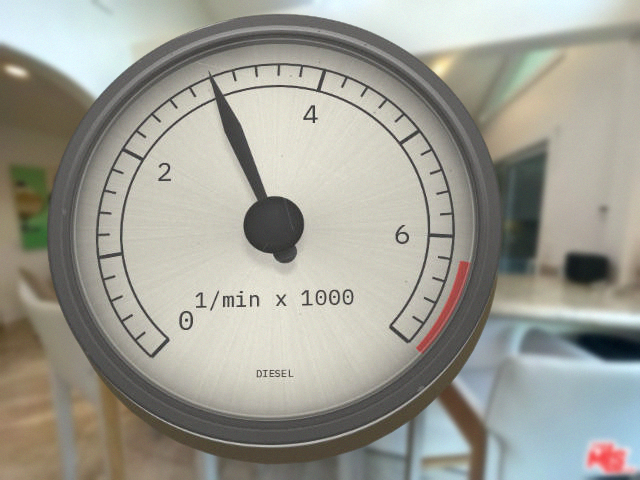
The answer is 3000 rpm
